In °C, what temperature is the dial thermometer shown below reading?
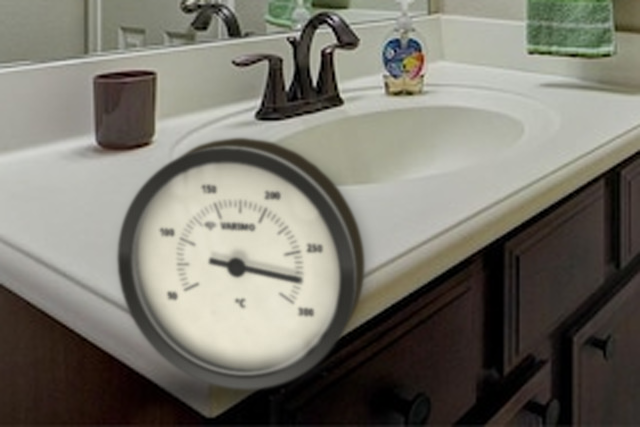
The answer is 275 °C
